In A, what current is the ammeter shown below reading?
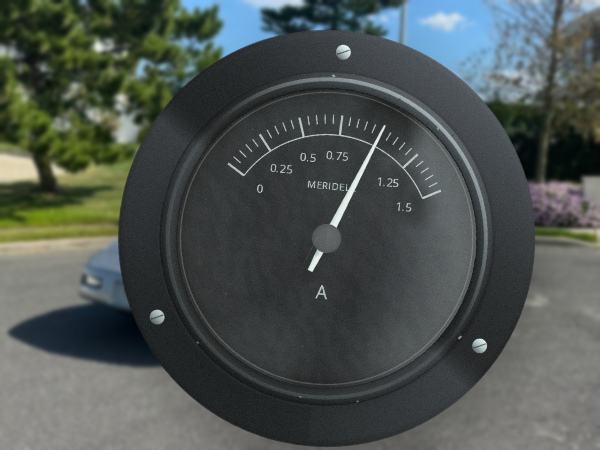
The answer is 1 A
